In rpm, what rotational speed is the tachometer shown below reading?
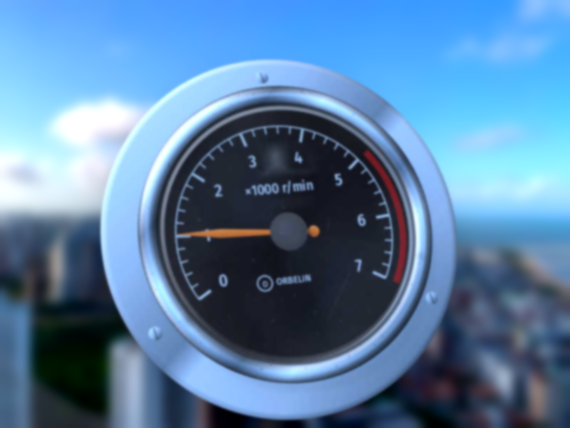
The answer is 1000 rpm
